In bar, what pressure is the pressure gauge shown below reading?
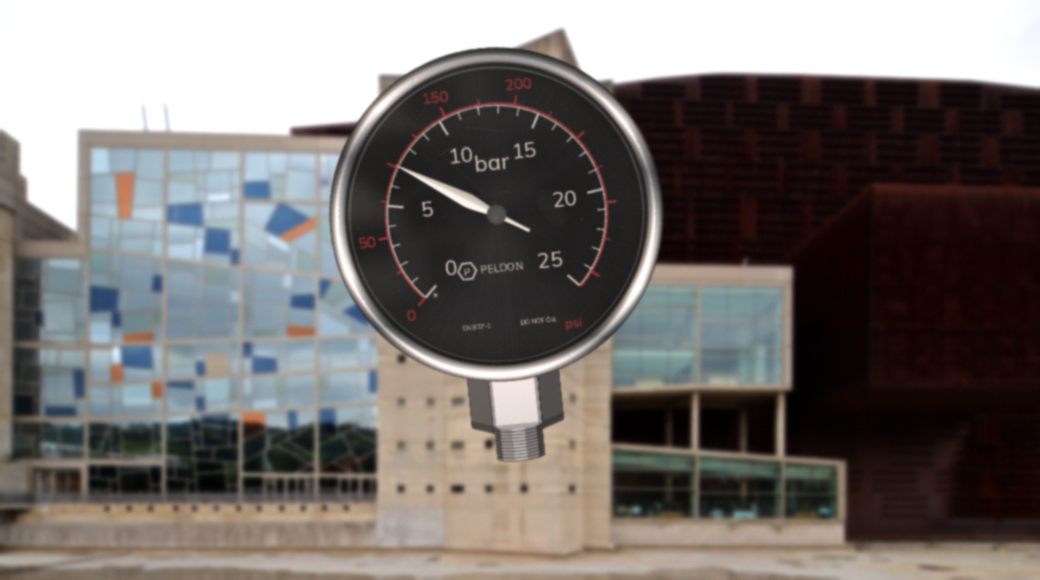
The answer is 7 bar
